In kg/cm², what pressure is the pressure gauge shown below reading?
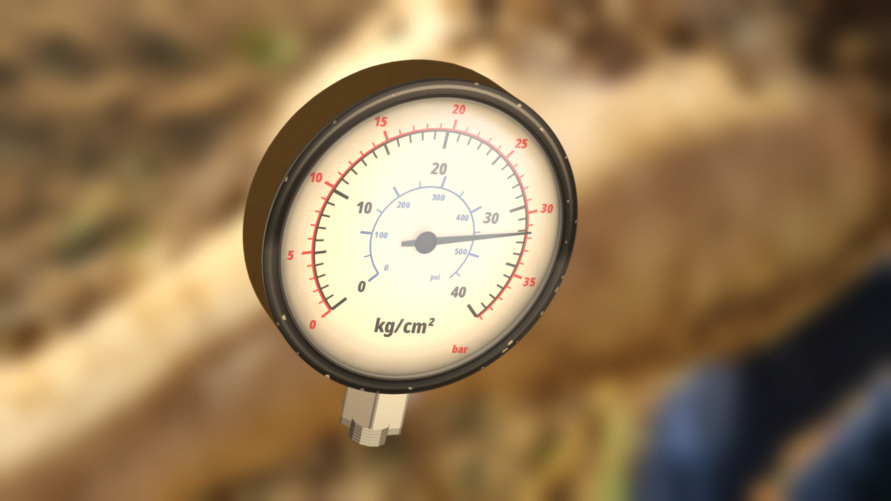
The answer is 32 kg/cm²
